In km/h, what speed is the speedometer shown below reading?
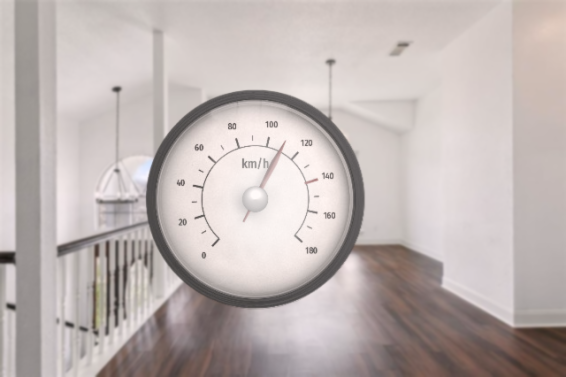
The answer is 110 km/h
